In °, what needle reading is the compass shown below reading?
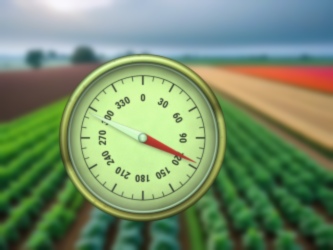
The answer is 115 °
